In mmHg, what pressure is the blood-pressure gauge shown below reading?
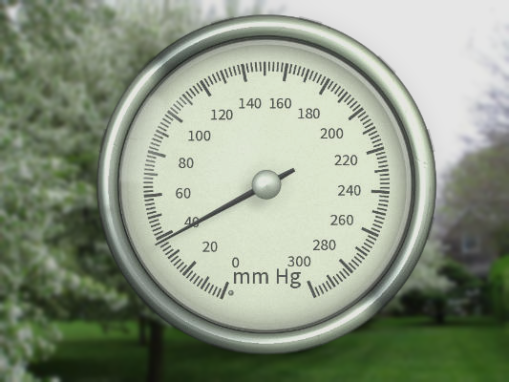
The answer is 38 mmHg
